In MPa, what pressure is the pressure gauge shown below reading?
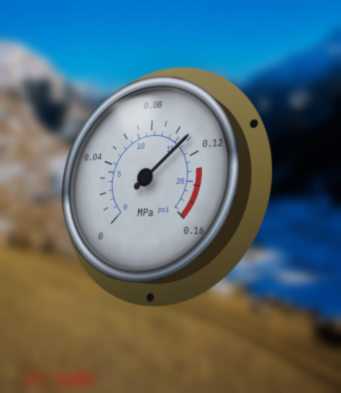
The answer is 0.11 MPa
